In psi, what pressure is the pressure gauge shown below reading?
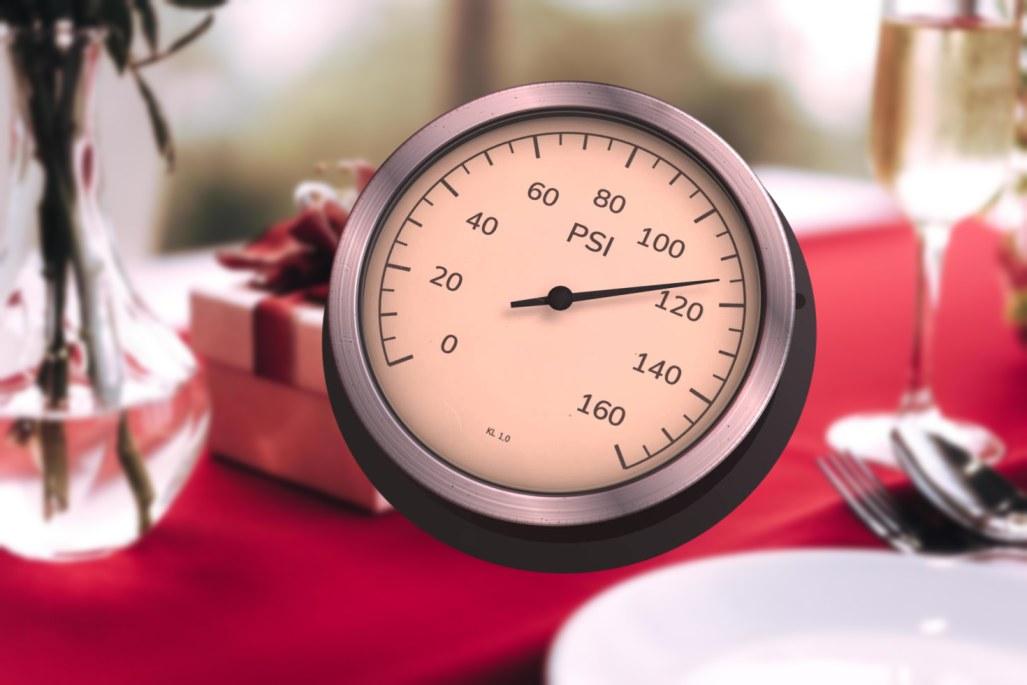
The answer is 115 psi
